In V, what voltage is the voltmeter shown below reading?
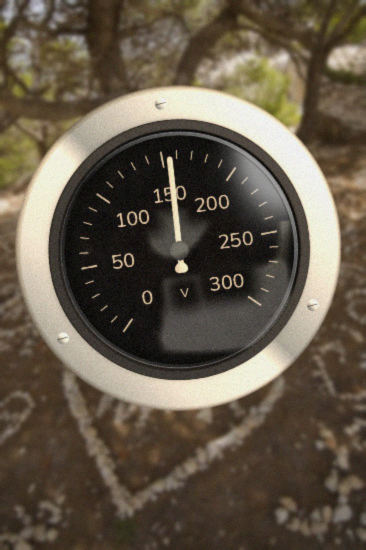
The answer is 155 V
